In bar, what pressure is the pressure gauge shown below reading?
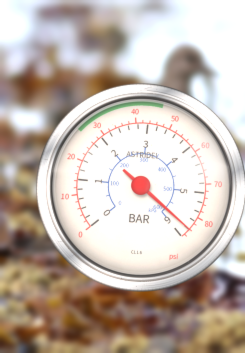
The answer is 5.8 bar
